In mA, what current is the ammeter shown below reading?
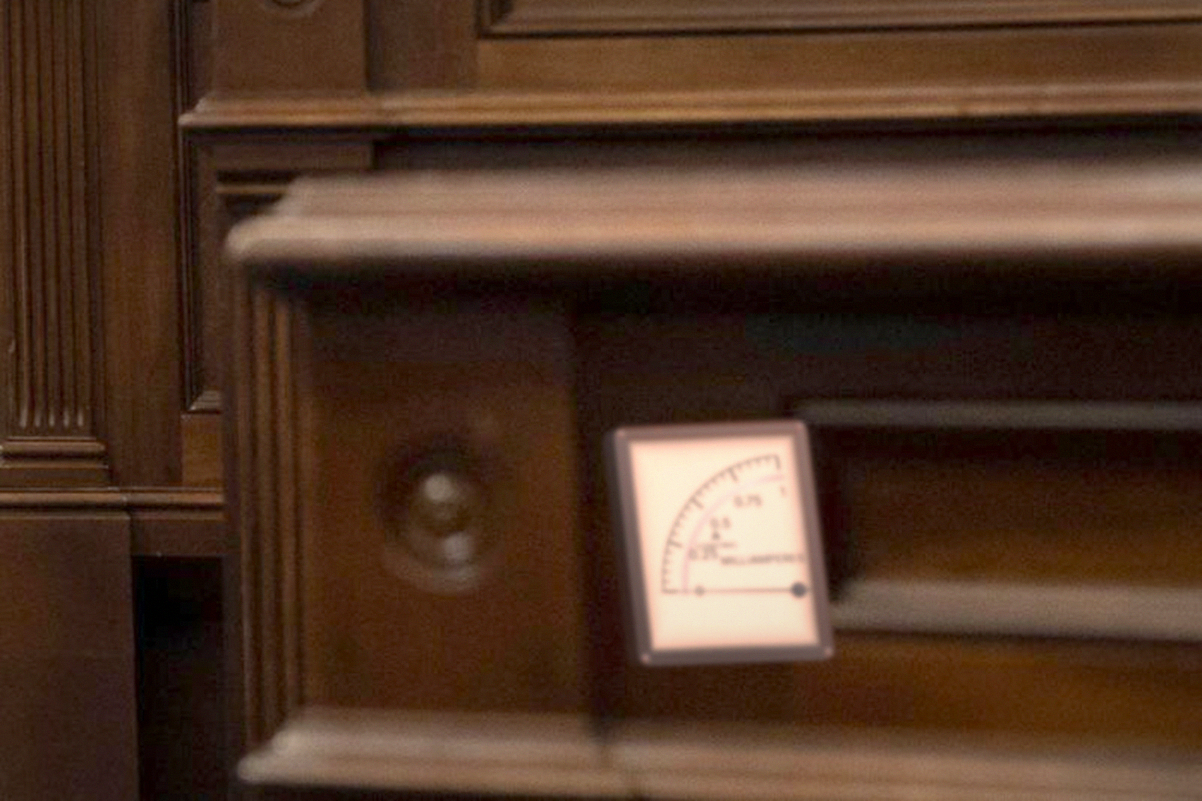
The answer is 0 mA
